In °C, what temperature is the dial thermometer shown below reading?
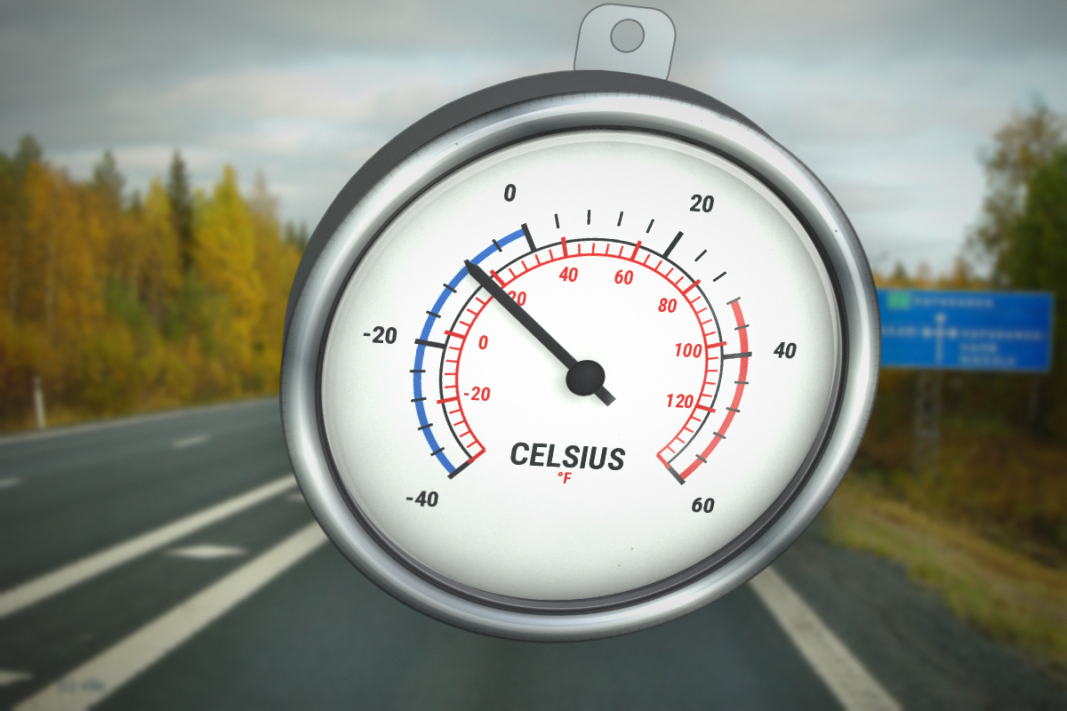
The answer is -8 °C
